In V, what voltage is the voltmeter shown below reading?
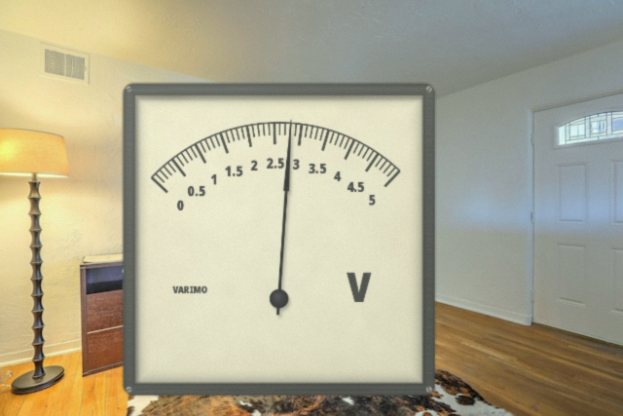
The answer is 2.8 V
